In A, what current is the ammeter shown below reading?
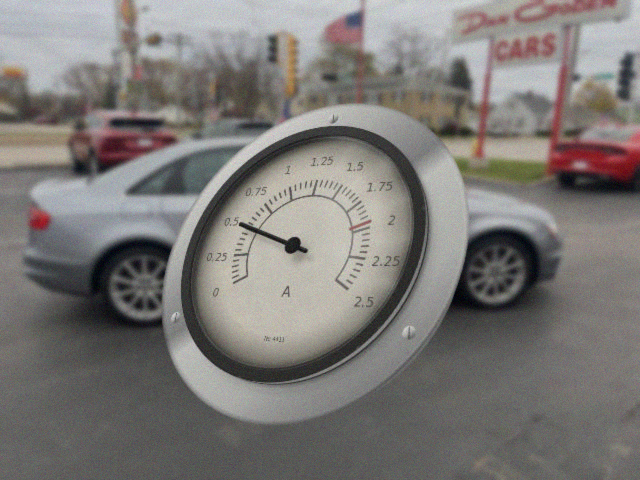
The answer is 0.5 A
